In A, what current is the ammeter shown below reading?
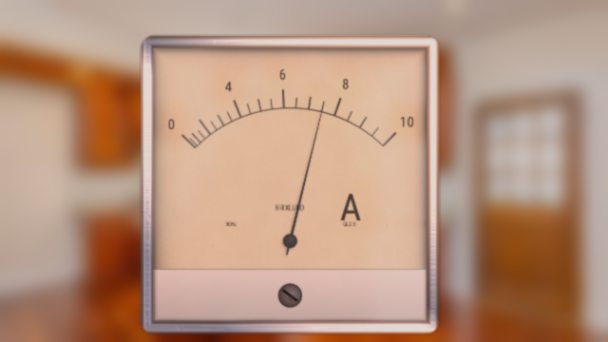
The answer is 7.5 A
